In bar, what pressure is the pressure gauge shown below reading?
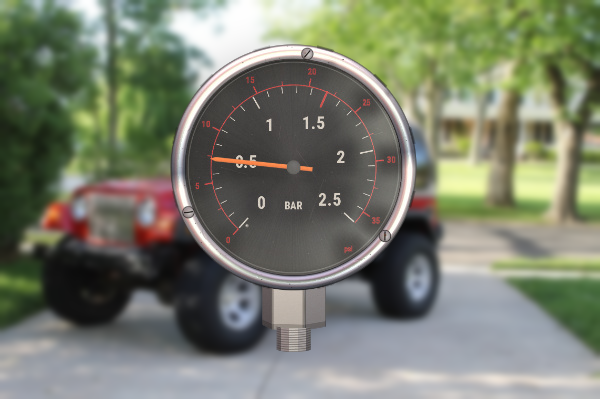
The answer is 0.5 bar
